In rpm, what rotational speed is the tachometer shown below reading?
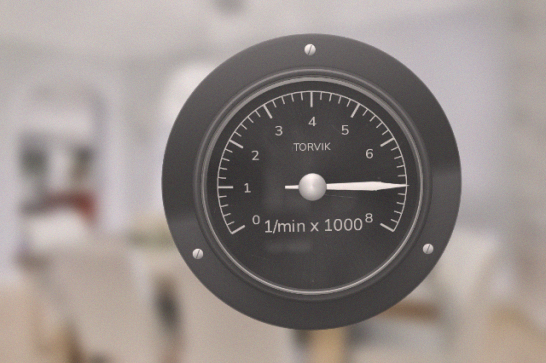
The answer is 7000 rpm
